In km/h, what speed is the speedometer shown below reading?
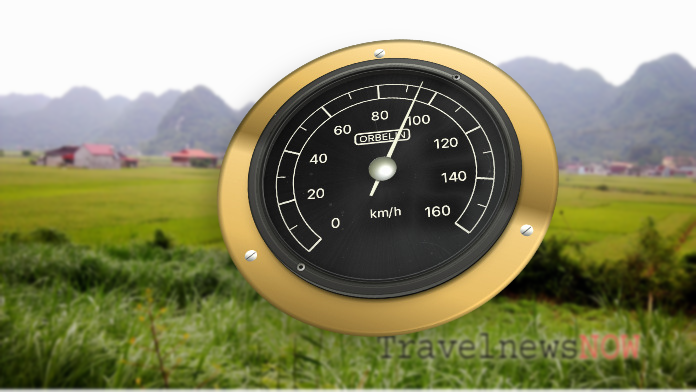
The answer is 95 km/h
